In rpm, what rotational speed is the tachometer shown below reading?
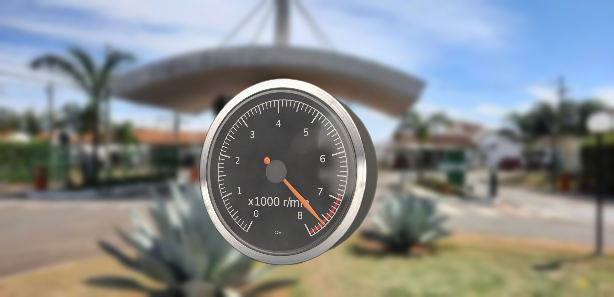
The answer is 7600 rpm
